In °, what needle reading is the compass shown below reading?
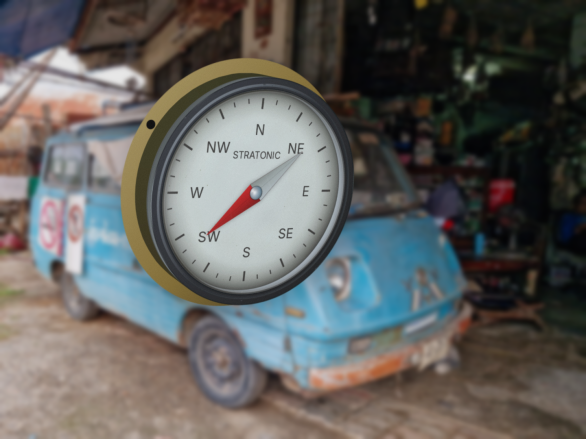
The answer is 230 °
